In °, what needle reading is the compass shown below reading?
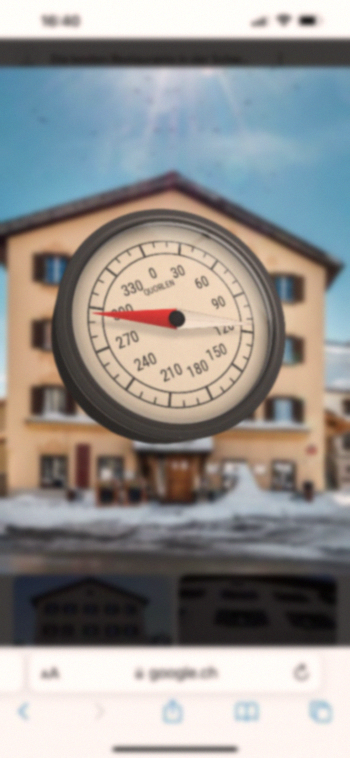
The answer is 295 °
